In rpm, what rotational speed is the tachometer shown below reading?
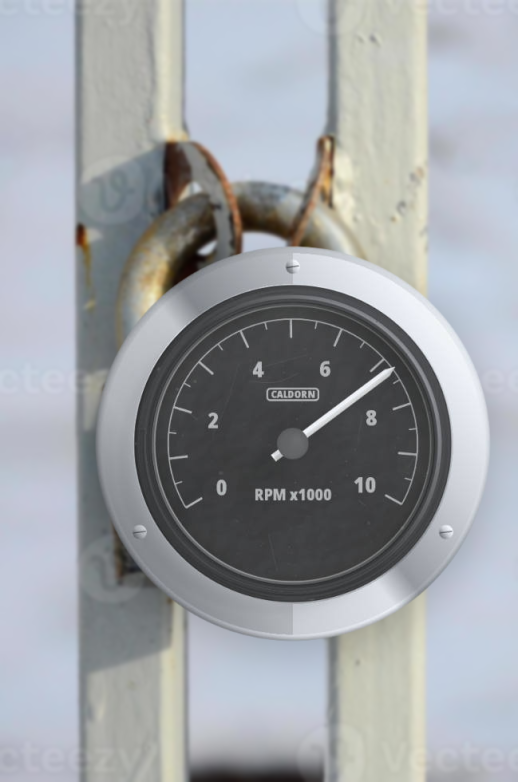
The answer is 7250 rpm
